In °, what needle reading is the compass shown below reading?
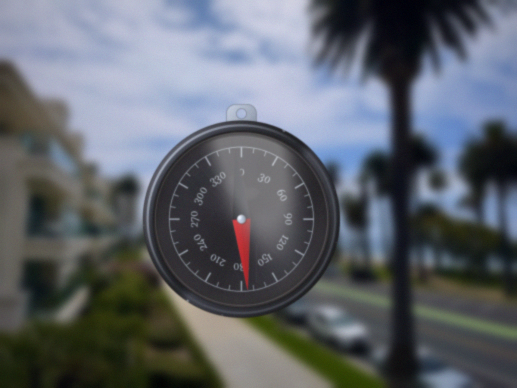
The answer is 175 °
